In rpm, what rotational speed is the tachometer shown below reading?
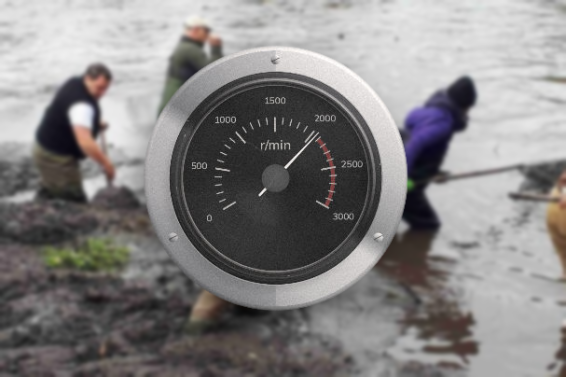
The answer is 2050 rpm
